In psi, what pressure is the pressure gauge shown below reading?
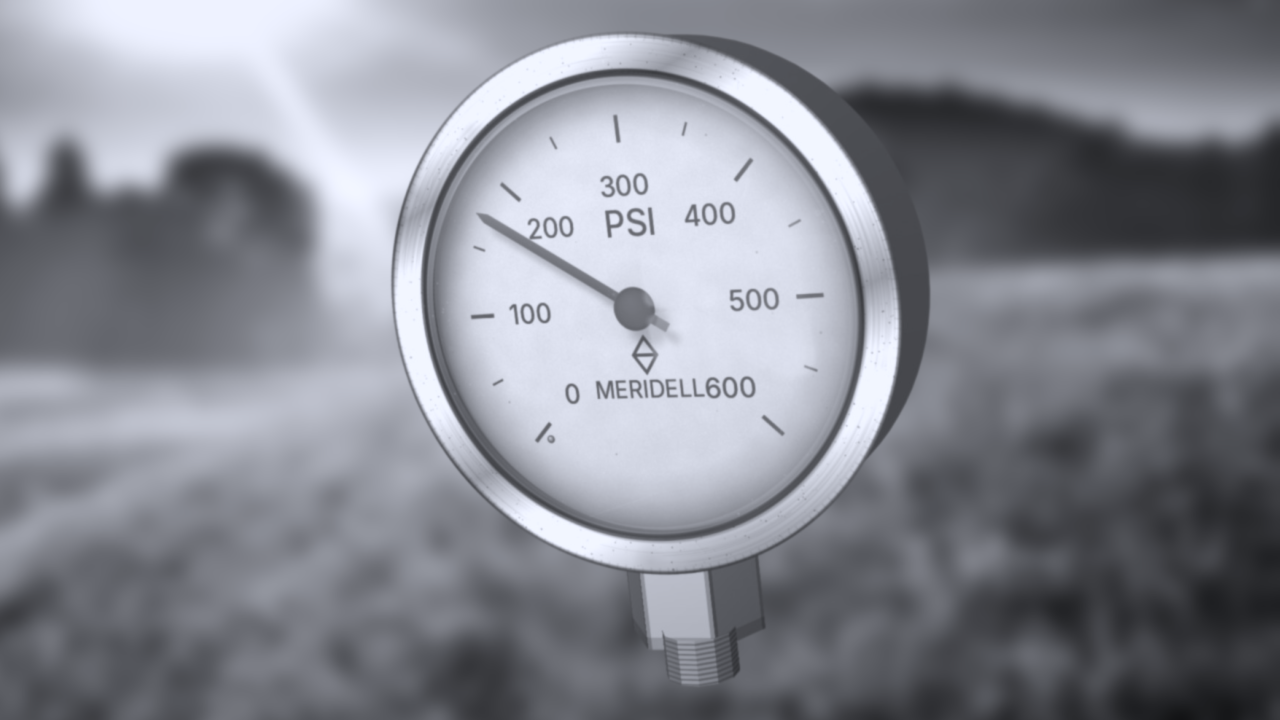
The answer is 175 psi
